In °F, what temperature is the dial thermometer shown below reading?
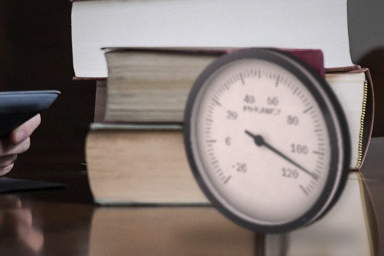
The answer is 110 °F
